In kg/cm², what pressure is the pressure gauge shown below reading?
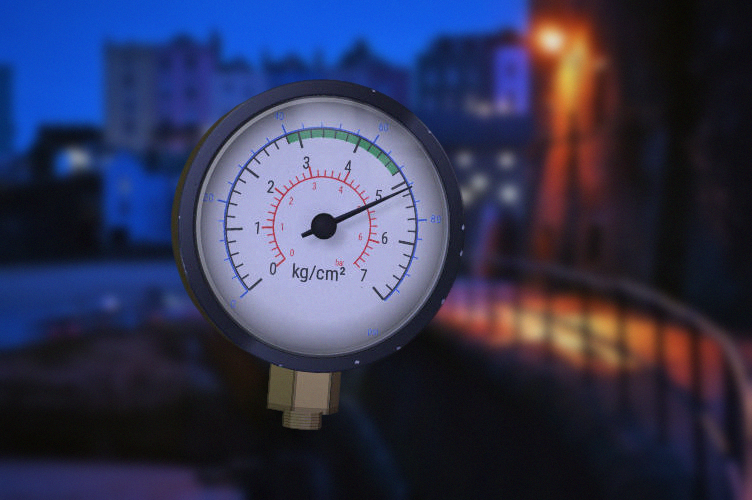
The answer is 5.1 kg/cm²
